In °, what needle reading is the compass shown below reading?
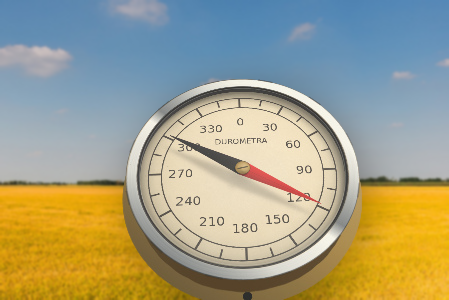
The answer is 120 °
